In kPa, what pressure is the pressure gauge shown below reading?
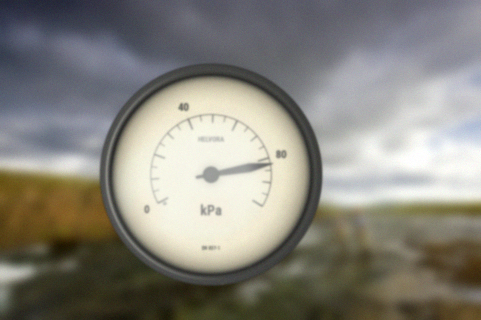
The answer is 82.5 kPa
